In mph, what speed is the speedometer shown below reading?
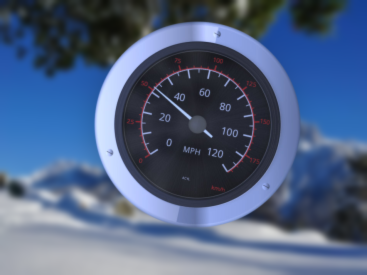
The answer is 32.5 mph
